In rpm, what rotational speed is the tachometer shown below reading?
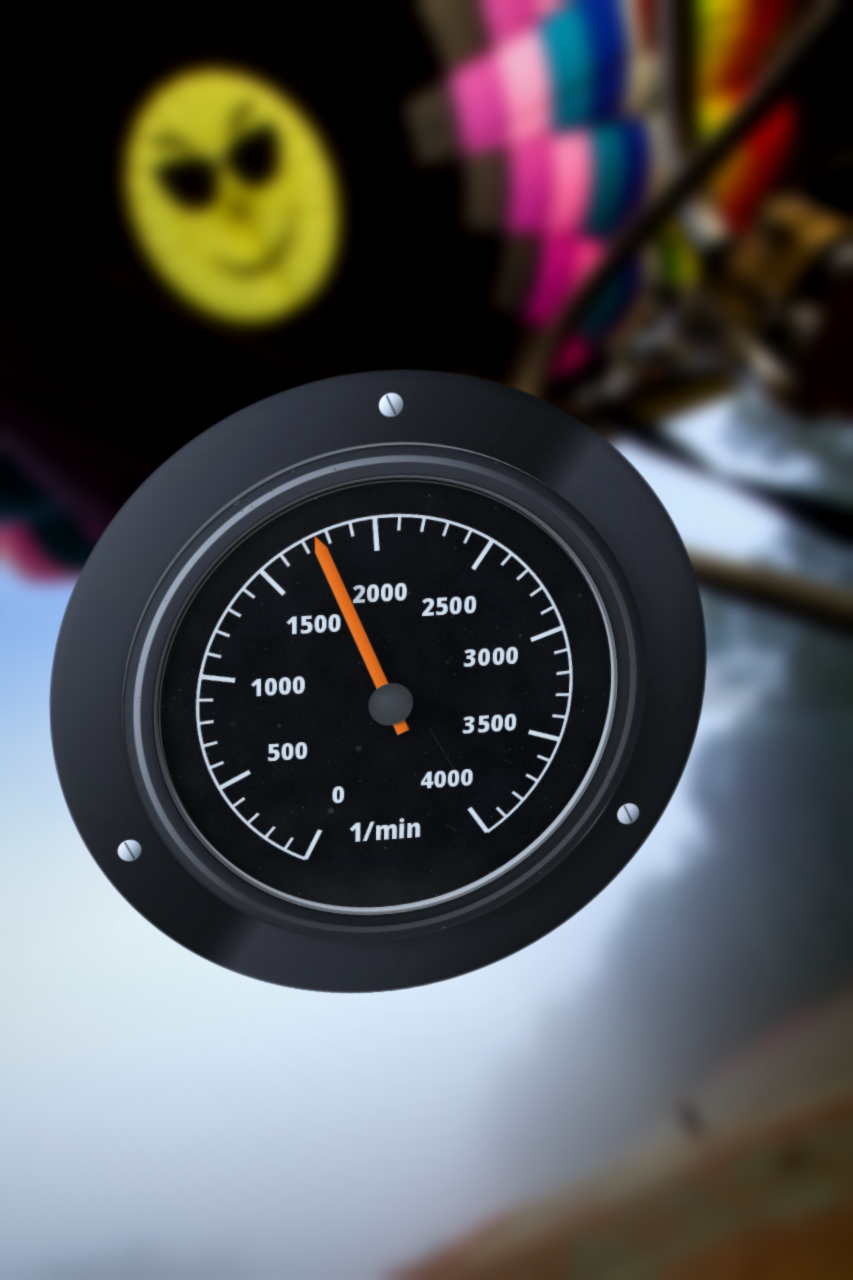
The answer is 1750 rpm
